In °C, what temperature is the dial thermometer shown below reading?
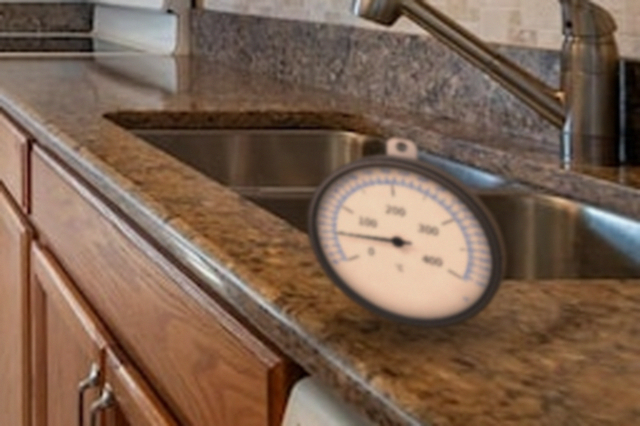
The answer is 50 °C
